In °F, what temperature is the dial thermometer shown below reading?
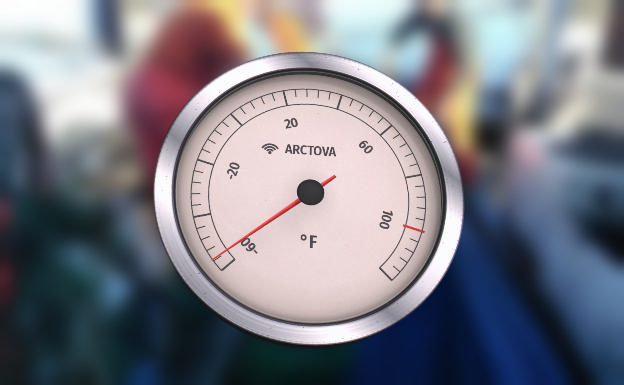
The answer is -56 °F
